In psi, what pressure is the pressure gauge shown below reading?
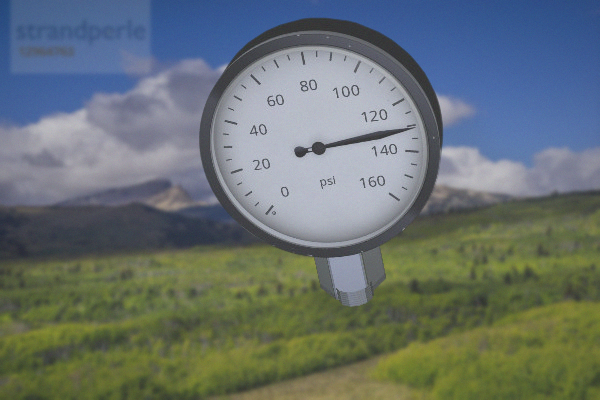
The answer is 130 psi
